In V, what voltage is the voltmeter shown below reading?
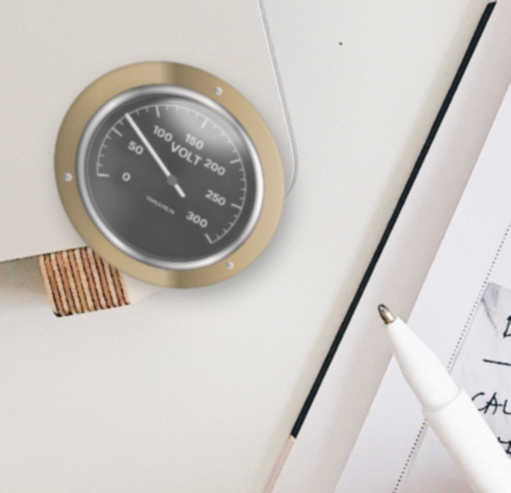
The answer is 70 V
